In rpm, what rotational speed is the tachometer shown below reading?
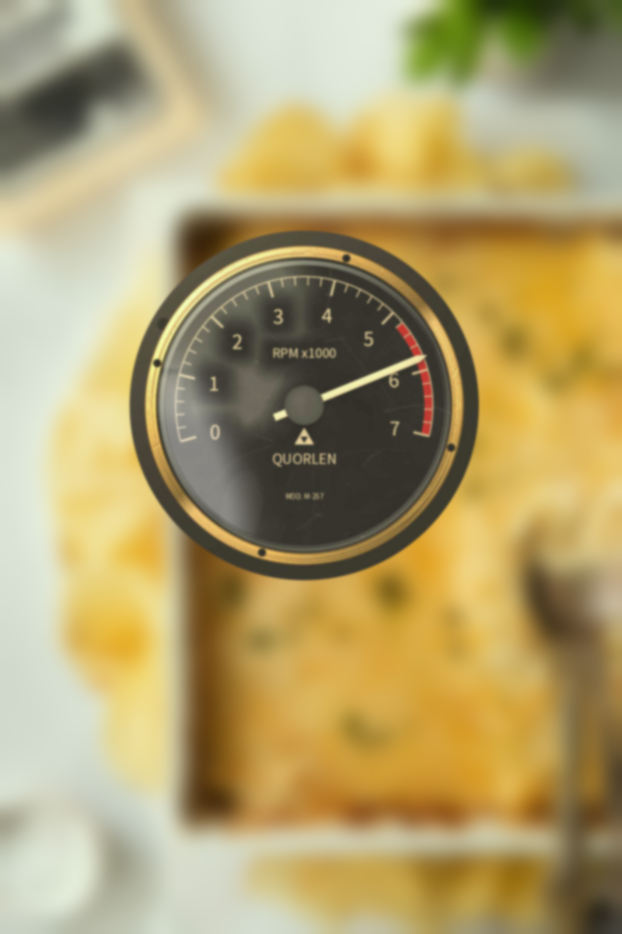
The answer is 5800 rpm
